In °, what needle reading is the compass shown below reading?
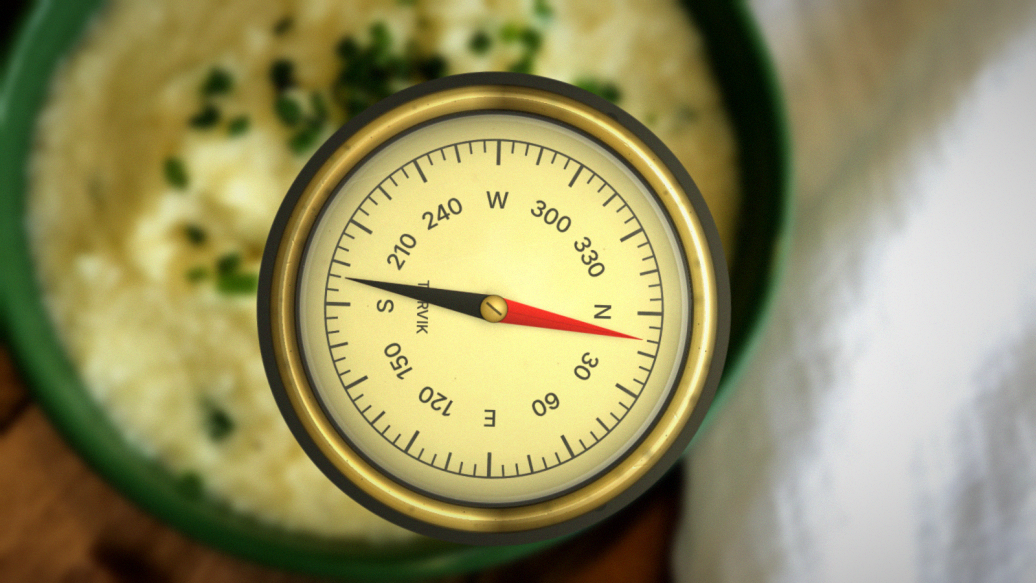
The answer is 10 °
